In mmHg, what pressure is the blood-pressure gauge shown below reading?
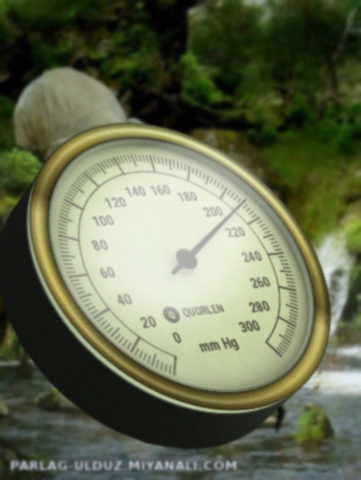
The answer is 210 mmHg
